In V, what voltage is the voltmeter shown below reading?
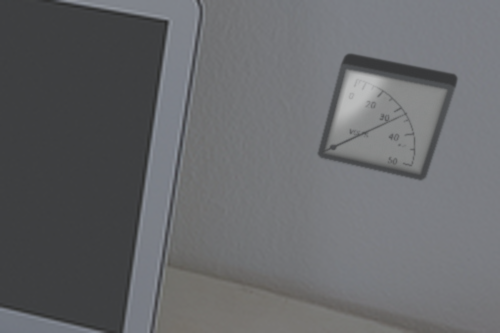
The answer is 32.5 V
